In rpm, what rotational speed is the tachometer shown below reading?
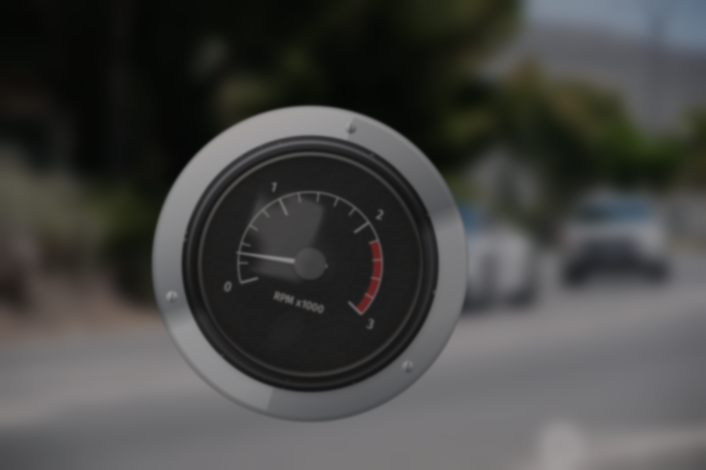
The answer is 300 rpm
